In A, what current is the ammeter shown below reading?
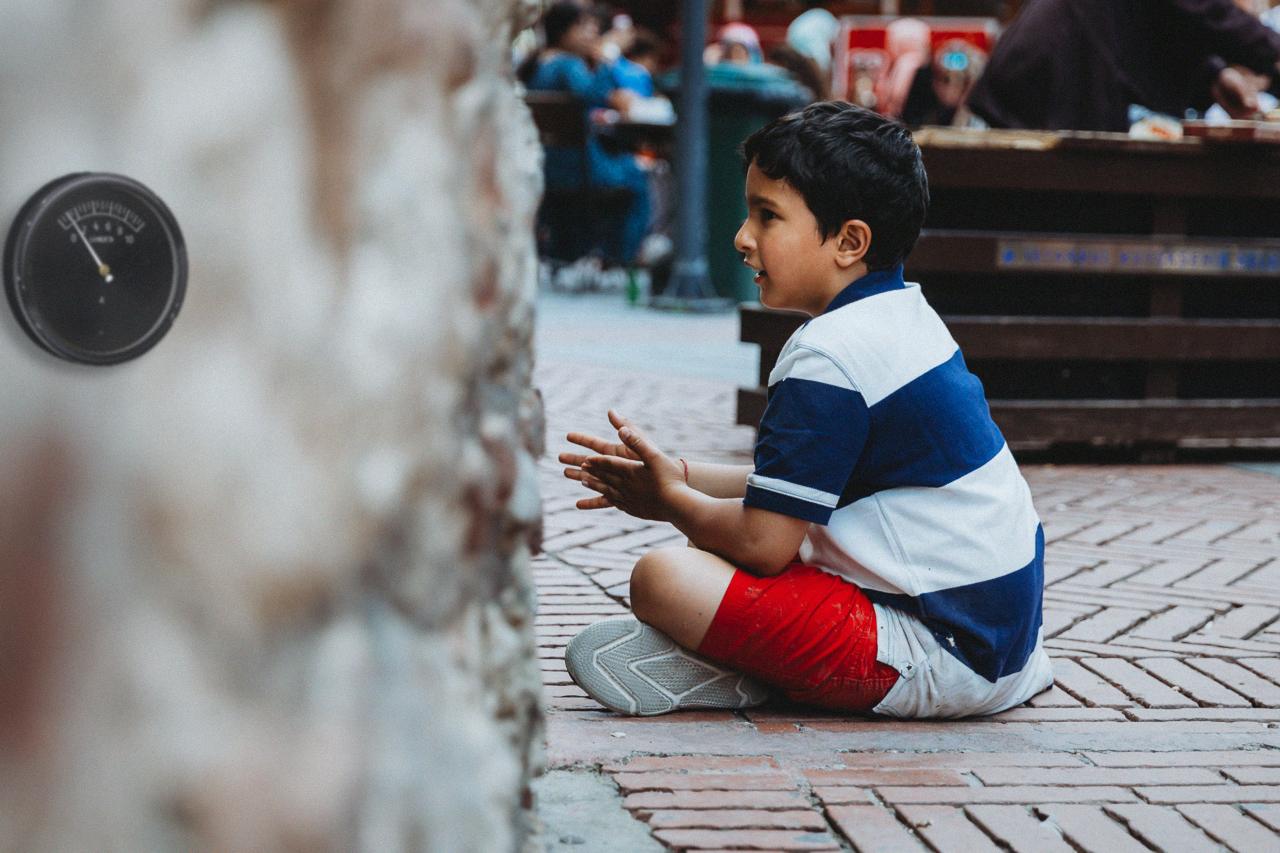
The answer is 1 A
